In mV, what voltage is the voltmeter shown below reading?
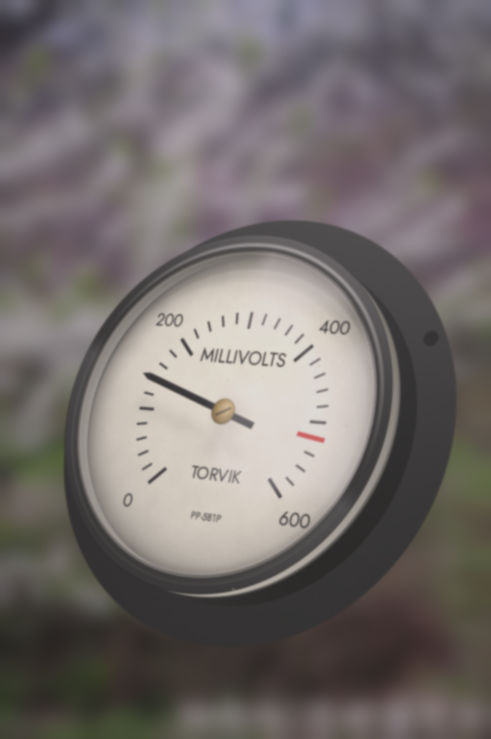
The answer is 140 mV
